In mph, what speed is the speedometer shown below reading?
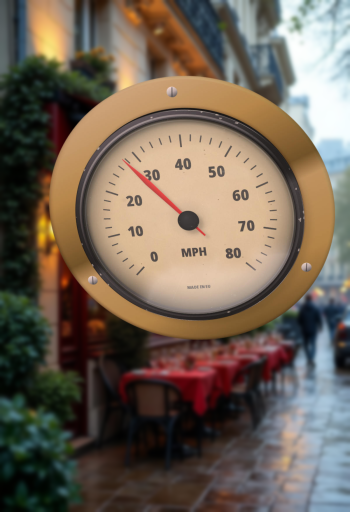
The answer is 28 mph
